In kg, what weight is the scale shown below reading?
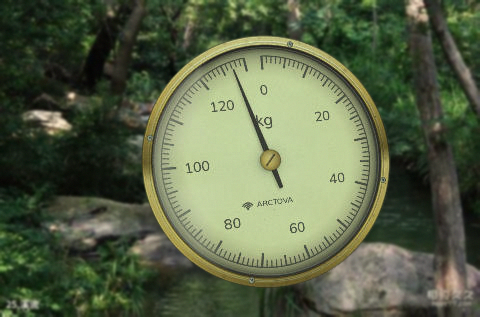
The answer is 127 kg
